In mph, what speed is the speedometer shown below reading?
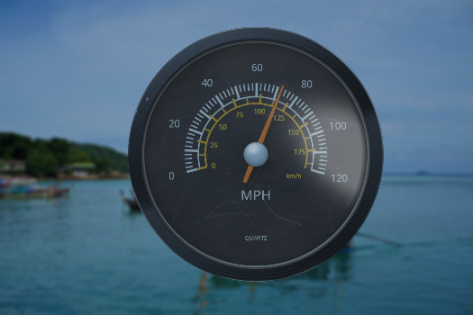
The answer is 72 mph
